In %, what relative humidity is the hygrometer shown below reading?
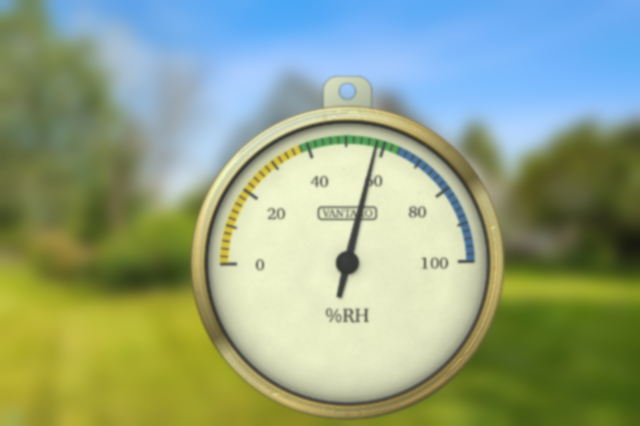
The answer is 58 %
